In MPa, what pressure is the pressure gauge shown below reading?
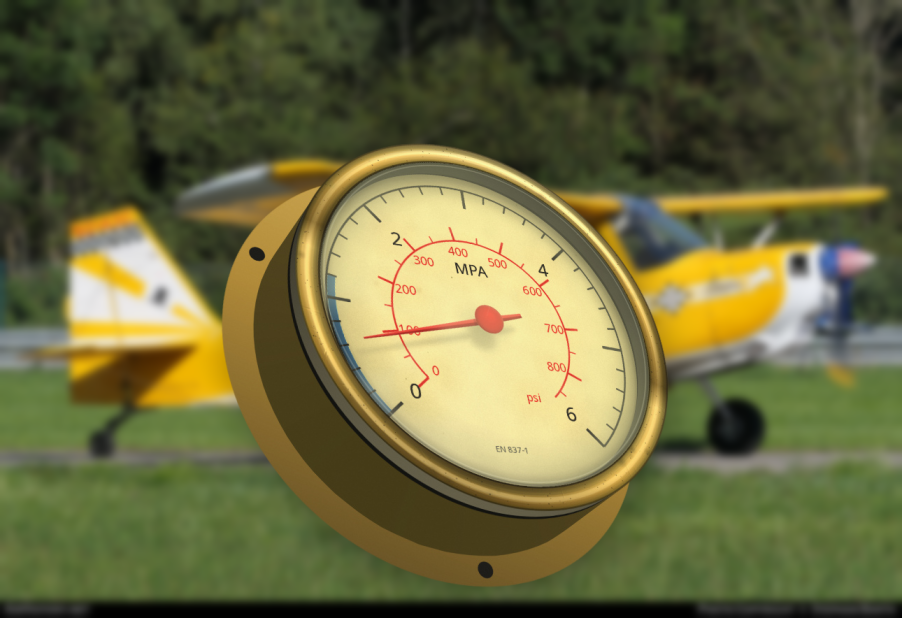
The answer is 0.6 MPa
